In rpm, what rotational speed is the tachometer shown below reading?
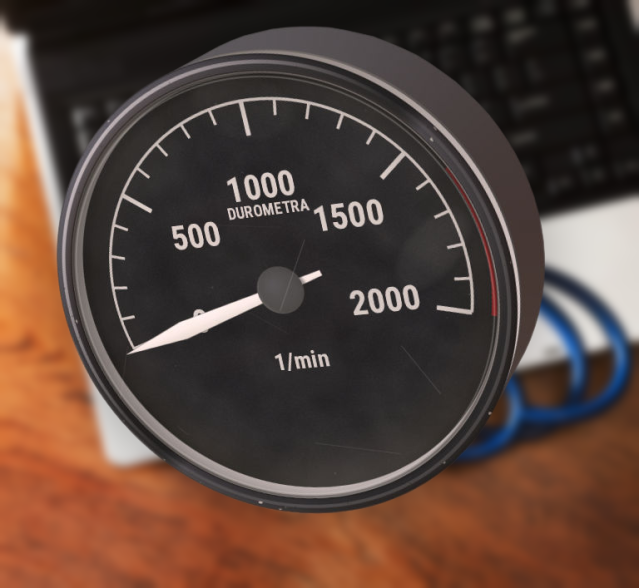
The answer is 0 rpm
